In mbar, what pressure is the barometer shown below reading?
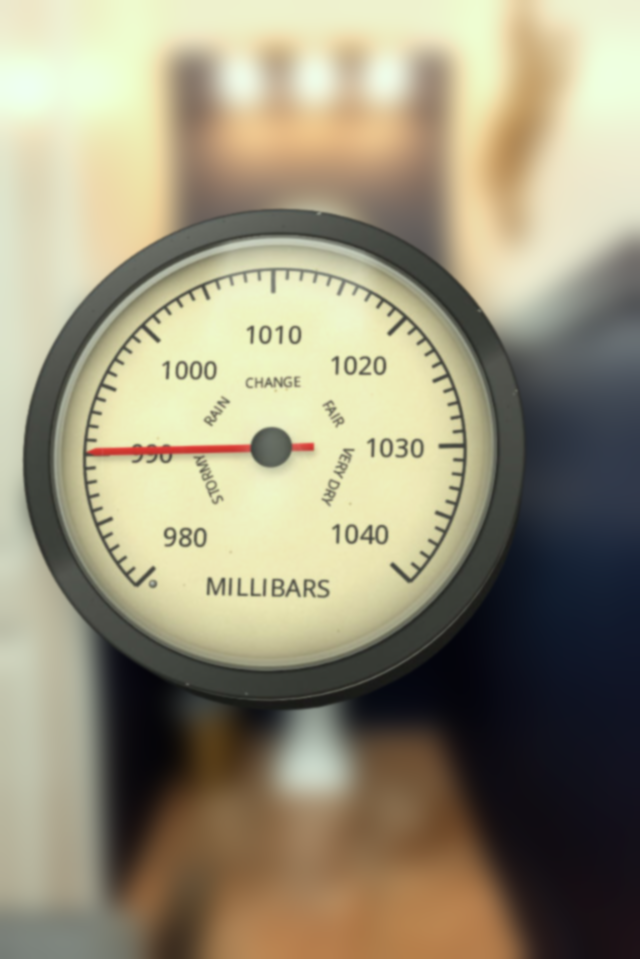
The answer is 990 mbar
